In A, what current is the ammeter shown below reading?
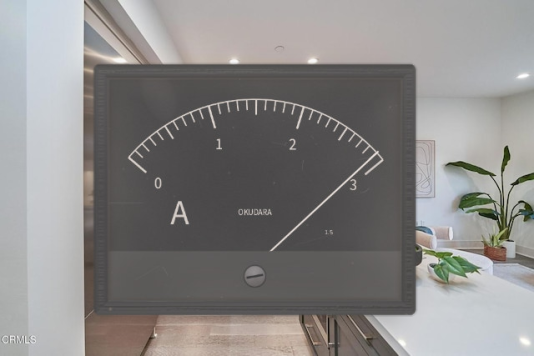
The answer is 2.9 A
